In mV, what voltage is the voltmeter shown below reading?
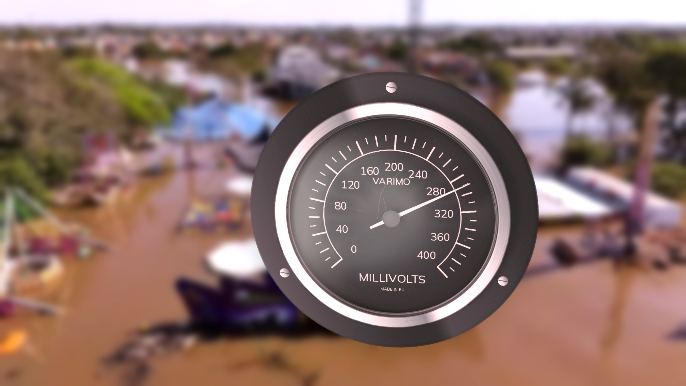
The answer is 290 mV
